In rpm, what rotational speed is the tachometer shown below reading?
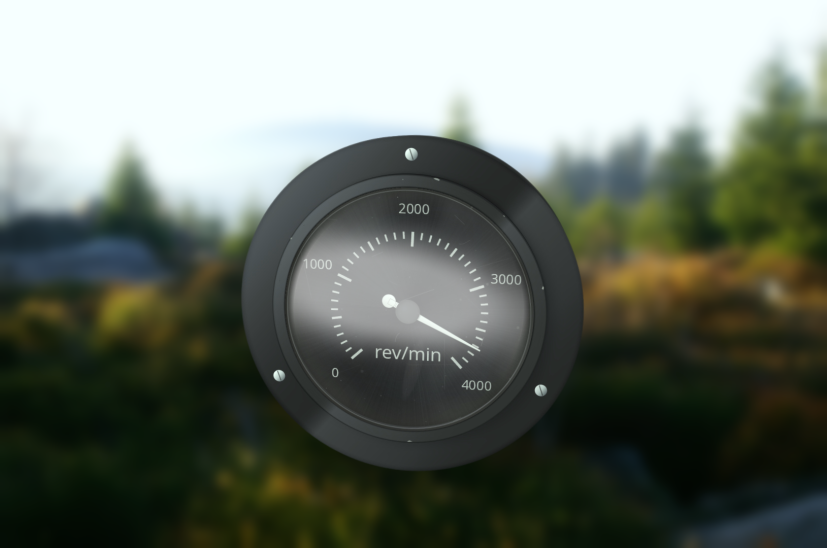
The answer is 3700 rpm
